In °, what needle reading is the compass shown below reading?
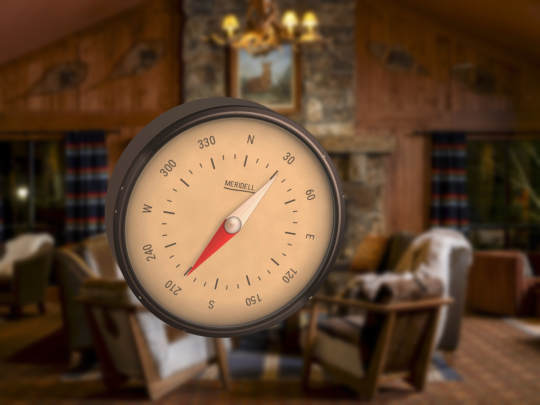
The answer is 210 °
